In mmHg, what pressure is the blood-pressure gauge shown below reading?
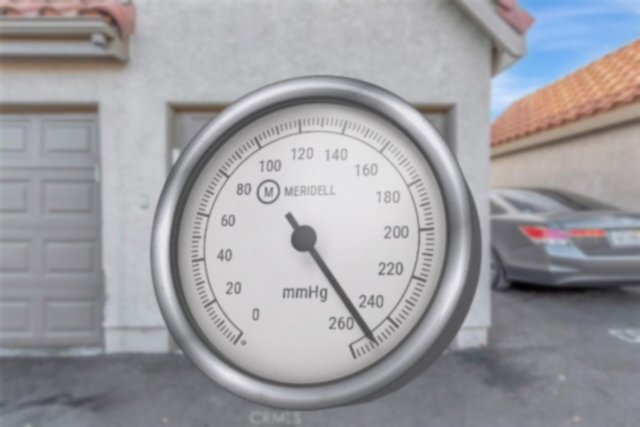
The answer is 250 mmHg
